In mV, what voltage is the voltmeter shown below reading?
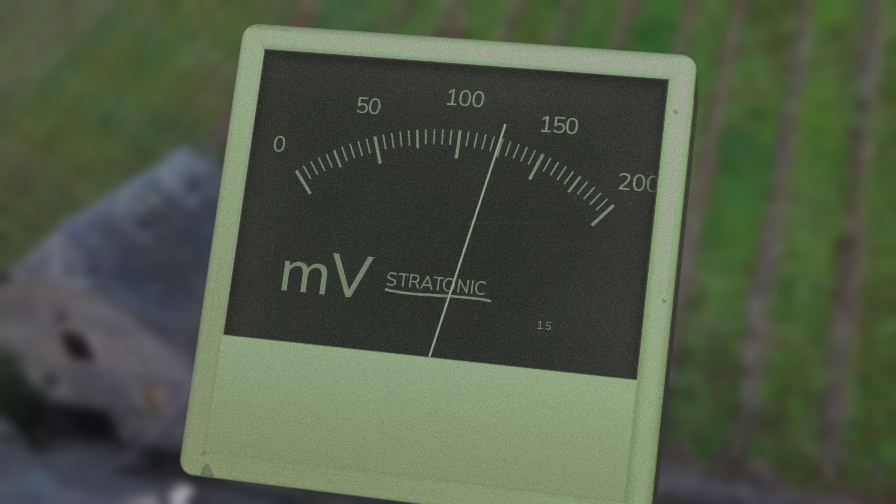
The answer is 125 mV
